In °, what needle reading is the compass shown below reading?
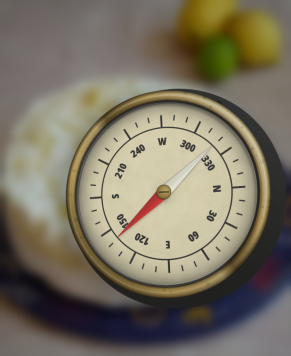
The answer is 140 °
